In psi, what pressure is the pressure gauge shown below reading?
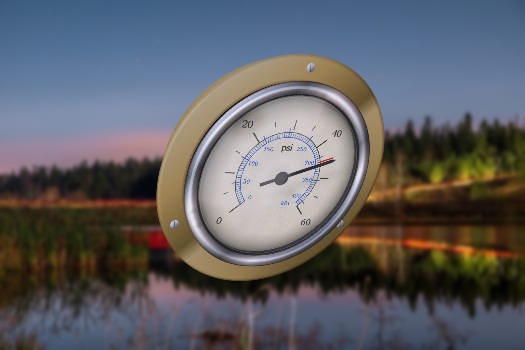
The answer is 45 psi
